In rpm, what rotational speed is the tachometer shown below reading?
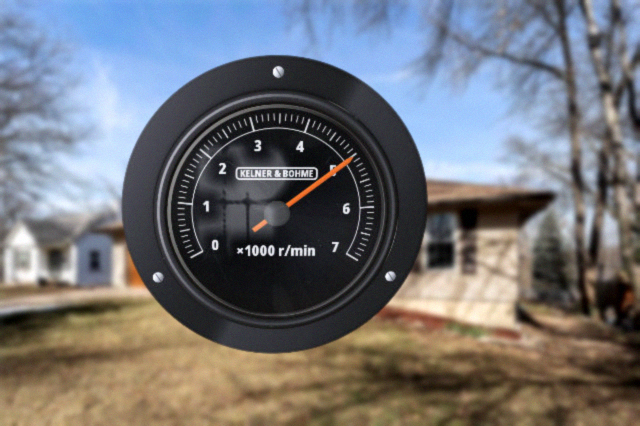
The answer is 5000 rpm
